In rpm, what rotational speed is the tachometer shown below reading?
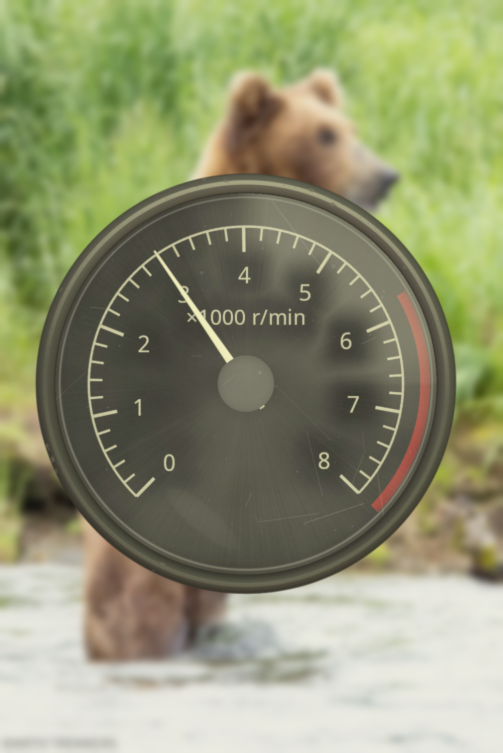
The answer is 3000 rpm
